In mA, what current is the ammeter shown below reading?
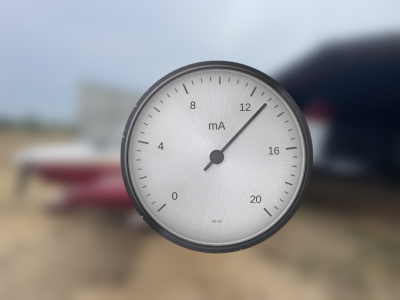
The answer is 13 mA
